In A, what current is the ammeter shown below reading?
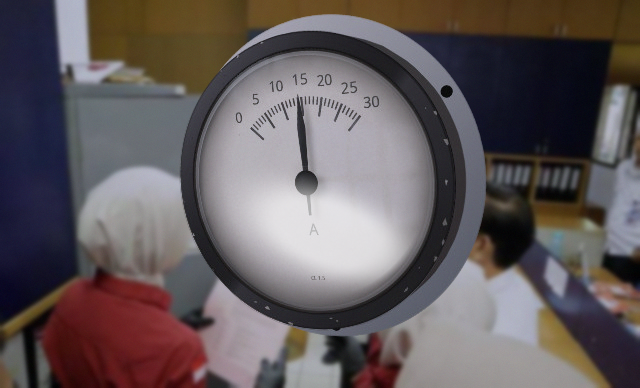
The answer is 15 A
